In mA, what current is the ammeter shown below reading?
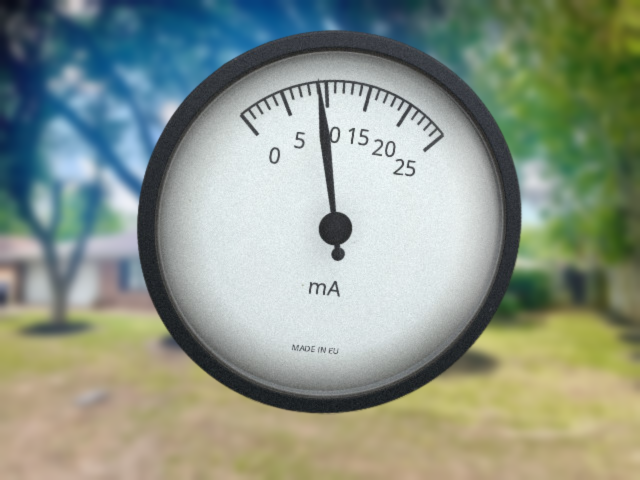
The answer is 9 mA
